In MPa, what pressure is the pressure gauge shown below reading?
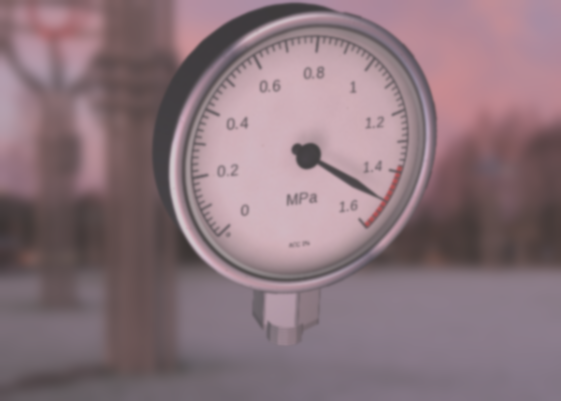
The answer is 1.5 MPa
